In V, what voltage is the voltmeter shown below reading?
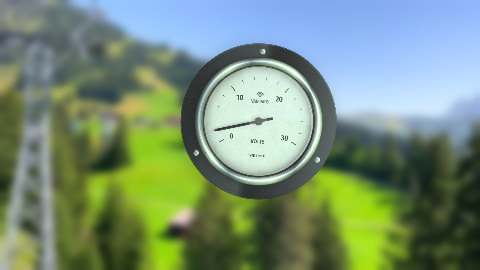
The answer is 2 V
